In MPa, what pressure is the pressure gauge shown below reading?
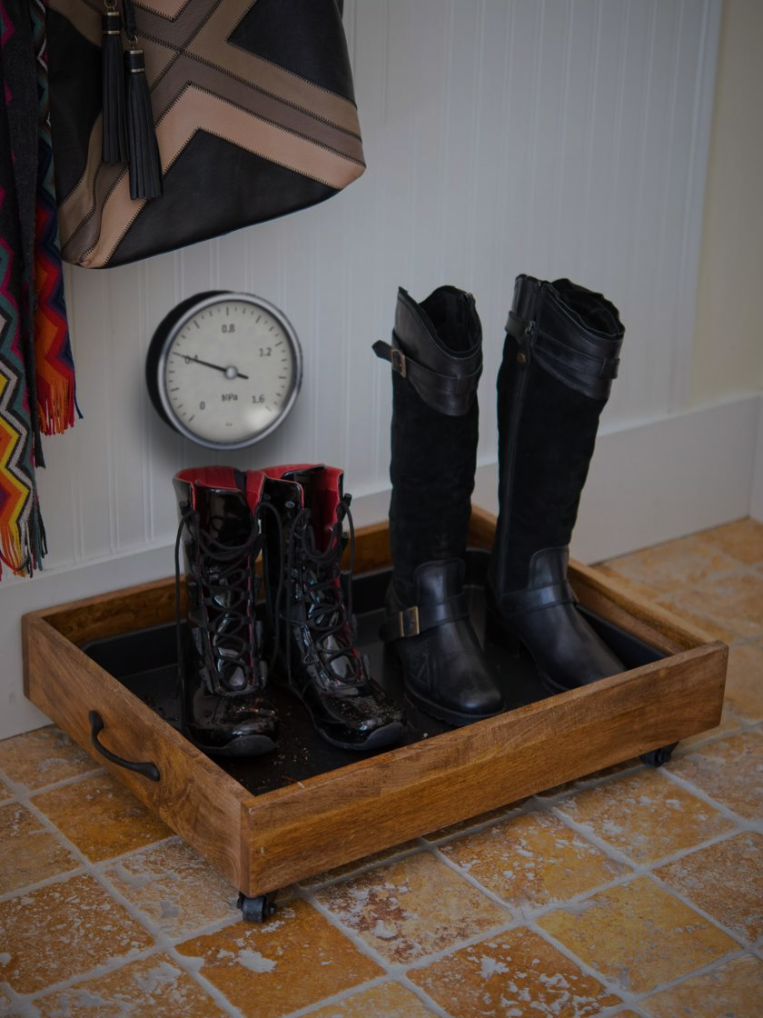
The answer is 0.4 MPa
